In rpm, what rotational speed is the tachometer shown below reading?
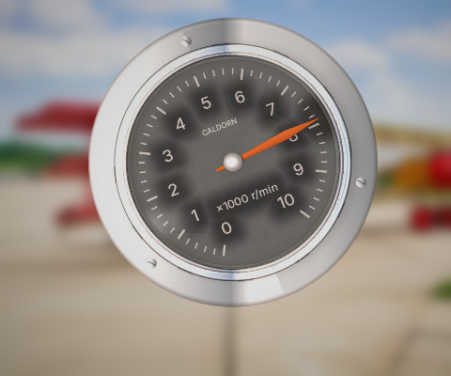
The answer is 7900 rpm
